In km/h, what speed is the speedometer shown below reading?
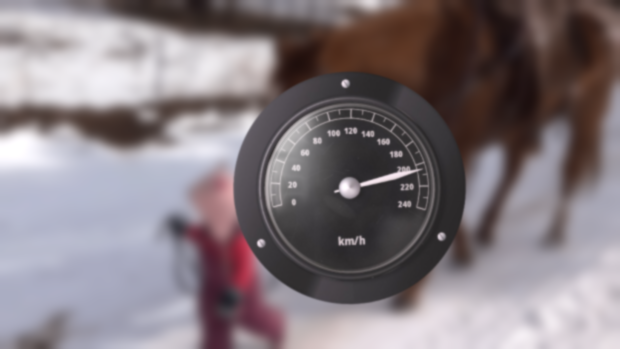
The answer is 205 km/h
